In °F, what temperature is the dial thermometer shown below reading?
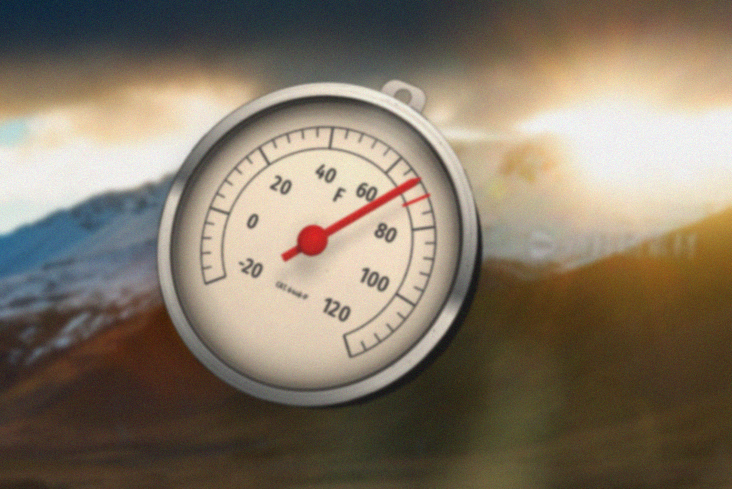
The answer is 68 °F
